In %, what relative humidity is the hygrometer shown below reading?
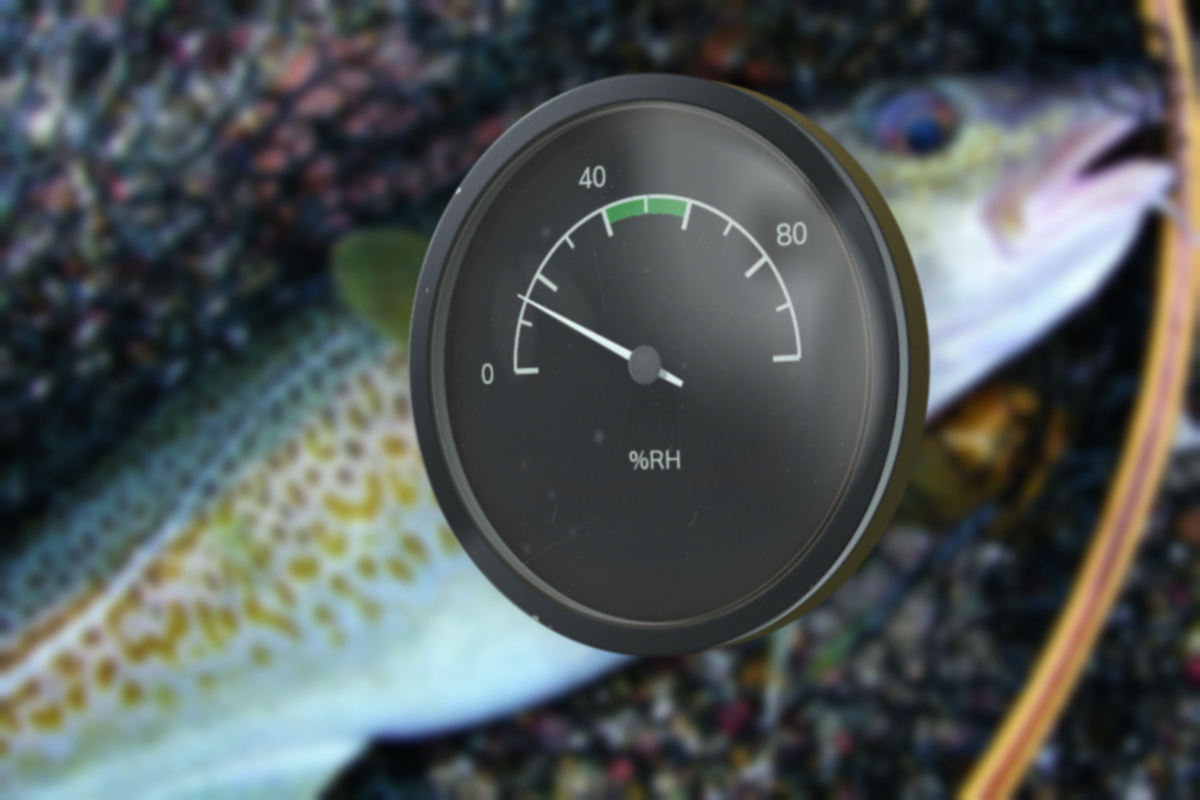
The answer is 15 %
